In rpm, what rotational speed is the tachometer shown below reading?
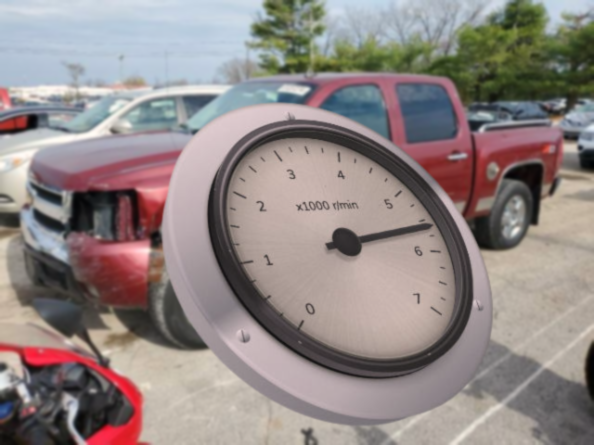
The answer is 5625 rpm
